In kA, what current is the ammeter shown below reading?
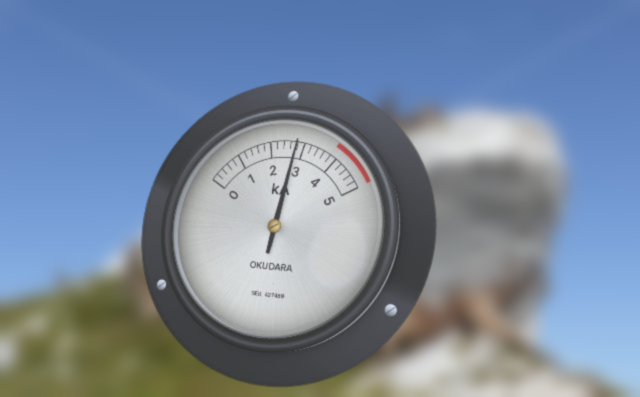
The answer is 2.8 kA
